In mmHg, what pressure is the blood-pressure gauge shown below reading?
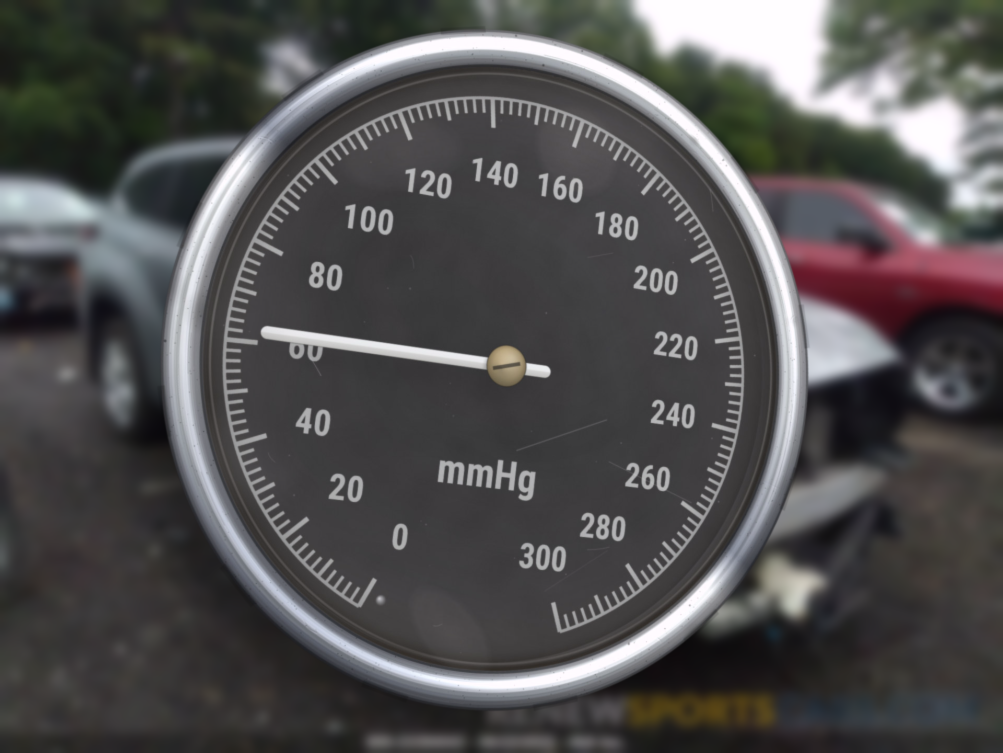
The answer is 62 mmHg
